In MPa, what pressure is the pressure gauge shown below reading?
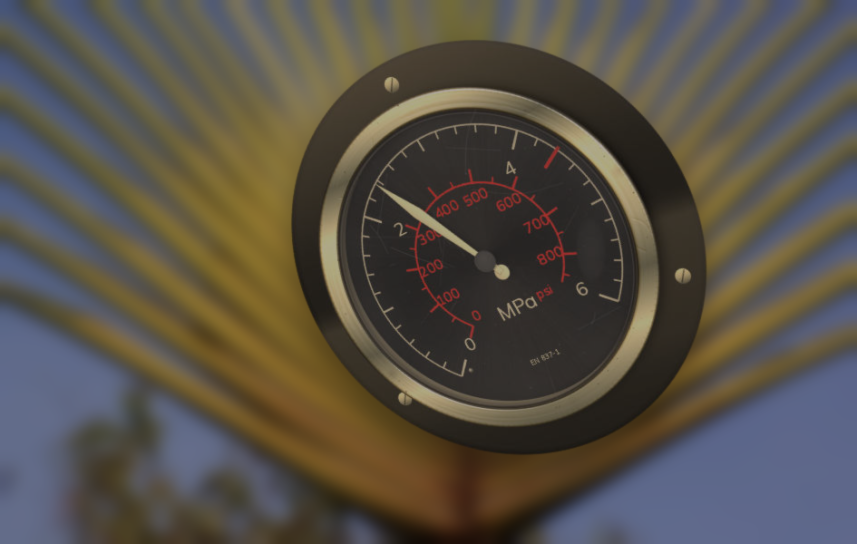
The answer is 2.4 MPa
